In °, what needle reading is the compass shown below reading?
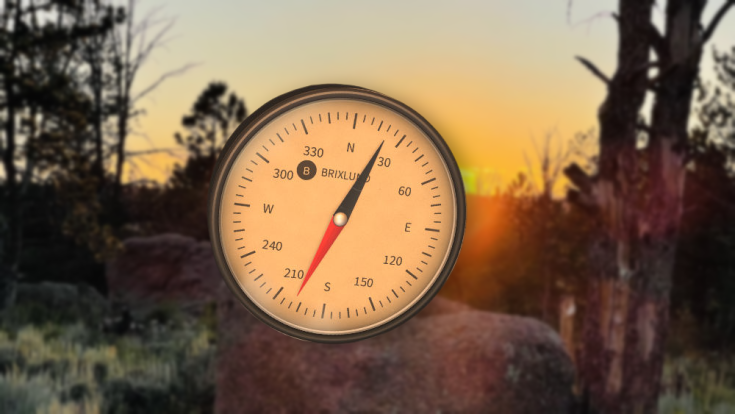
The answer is 200 °
